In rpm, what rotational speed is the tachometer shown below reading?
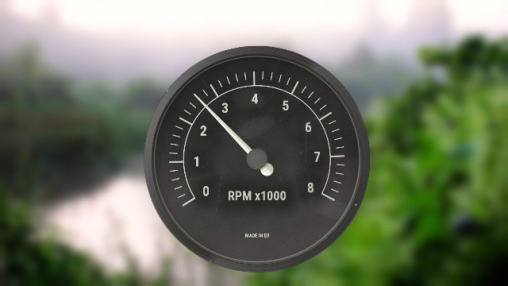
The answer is 2600 rpm
